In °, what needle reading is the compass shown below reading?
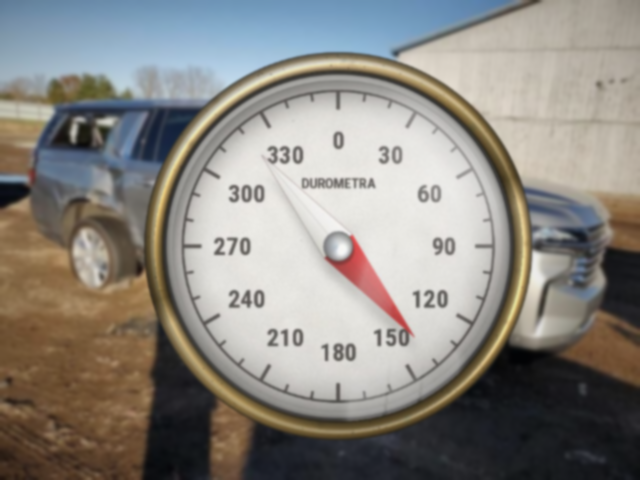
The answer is 140 °
